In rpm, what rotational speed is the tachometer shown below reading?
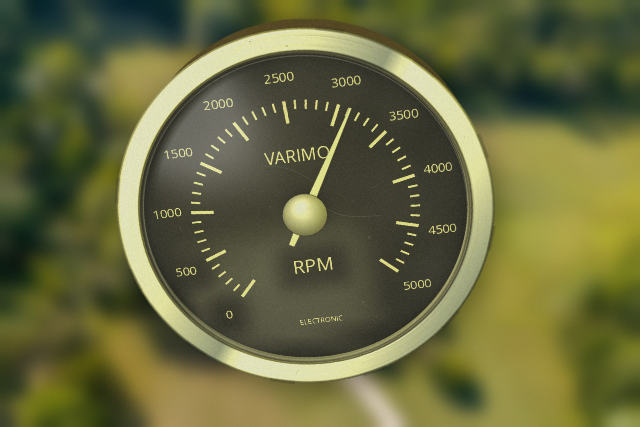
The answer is 3100 rpm
